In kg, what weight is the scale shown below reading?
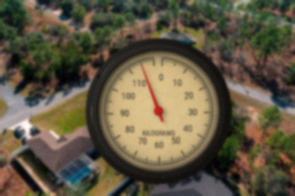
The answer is 115 kg
